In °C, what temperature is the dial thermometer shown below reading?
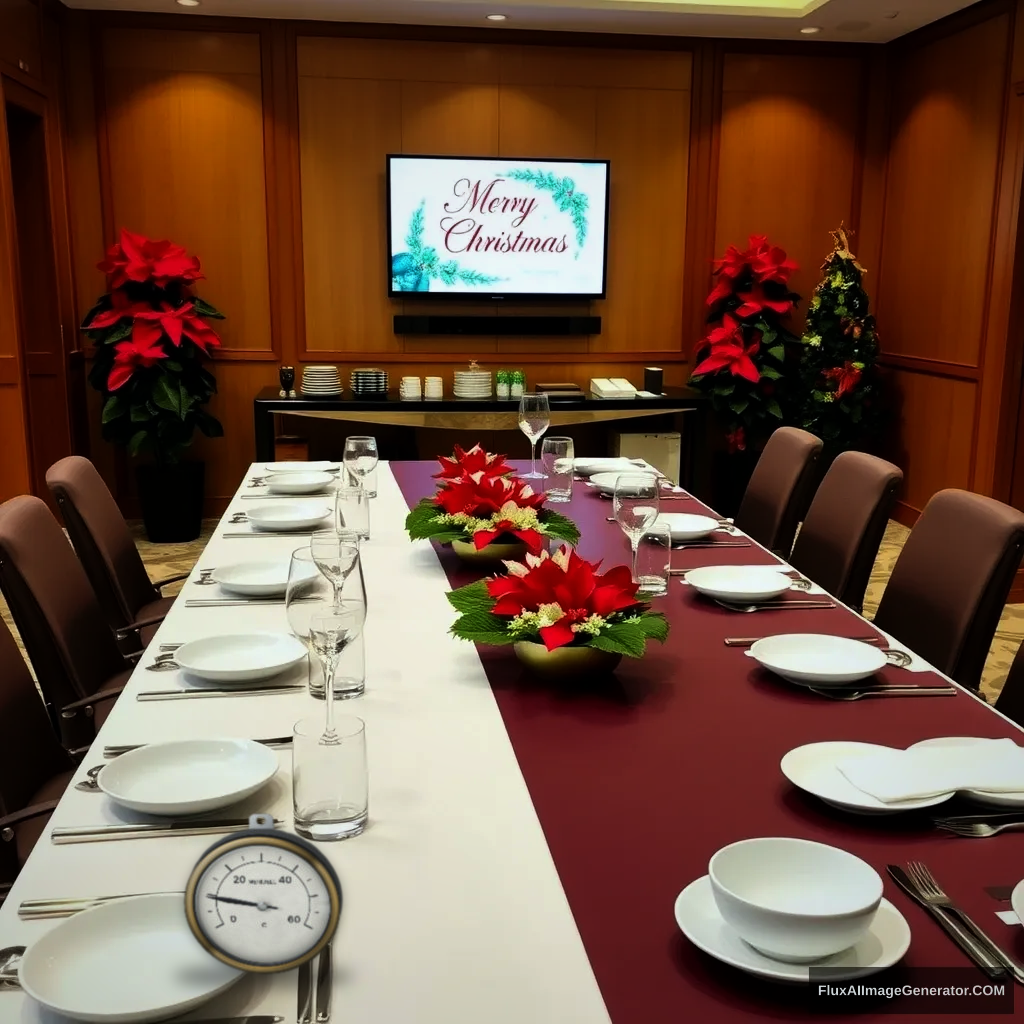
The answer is 10 °C
